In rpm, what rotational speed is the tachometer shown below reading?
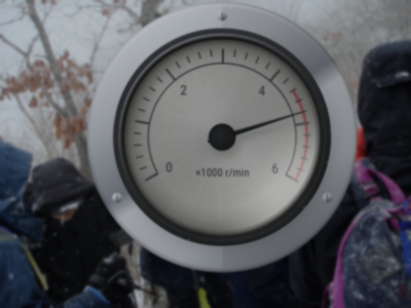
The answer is 4800 rpm
